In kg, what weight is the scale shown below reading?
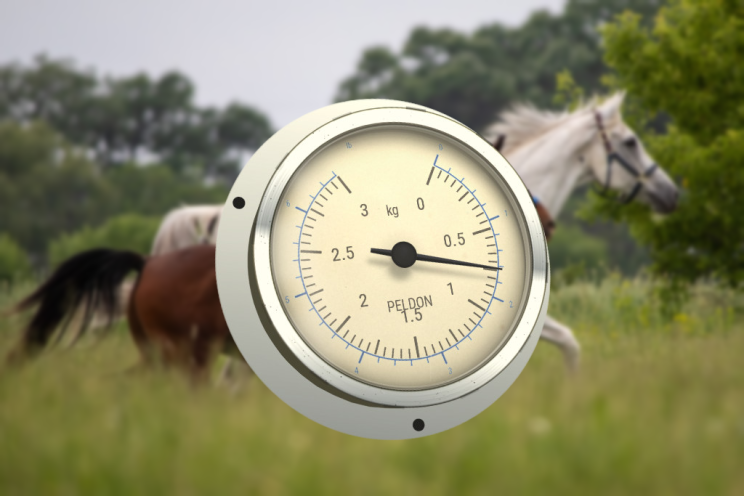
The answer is 0.75 kg
